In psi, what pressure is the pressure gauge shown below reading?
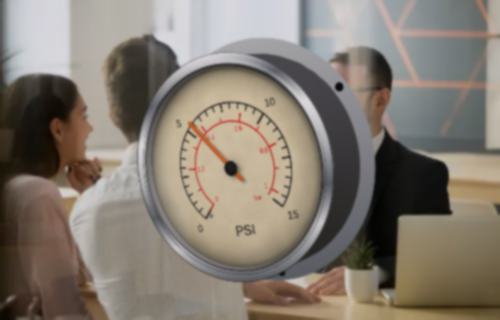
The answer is 5.5 psi
